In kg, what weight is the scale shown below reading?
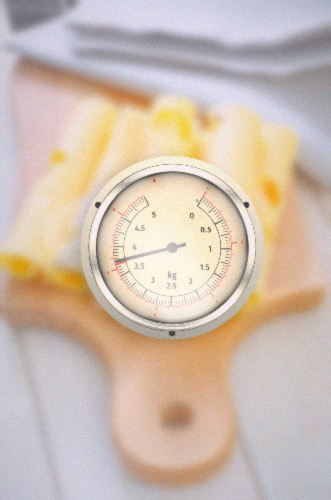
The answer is 3.75 kg
